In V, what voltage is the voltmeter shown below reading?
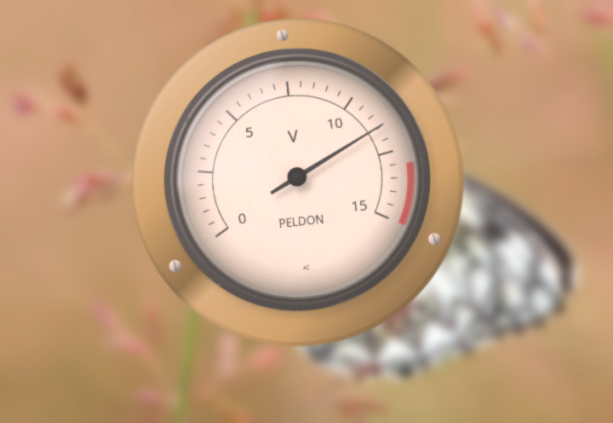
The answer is 11.5 V
